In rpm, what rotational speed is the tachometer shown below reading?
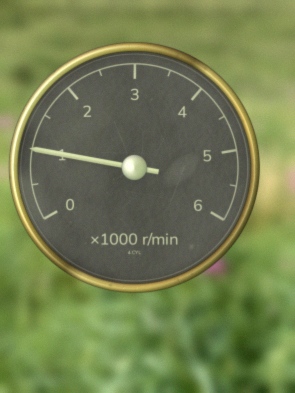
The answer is 1000 rpm
